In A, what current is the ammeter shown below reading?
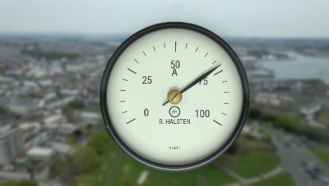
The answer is 72.5 A
